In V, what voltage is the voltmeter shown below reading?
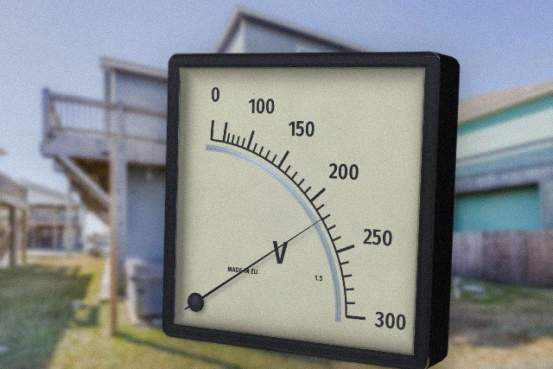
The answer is 220 V
